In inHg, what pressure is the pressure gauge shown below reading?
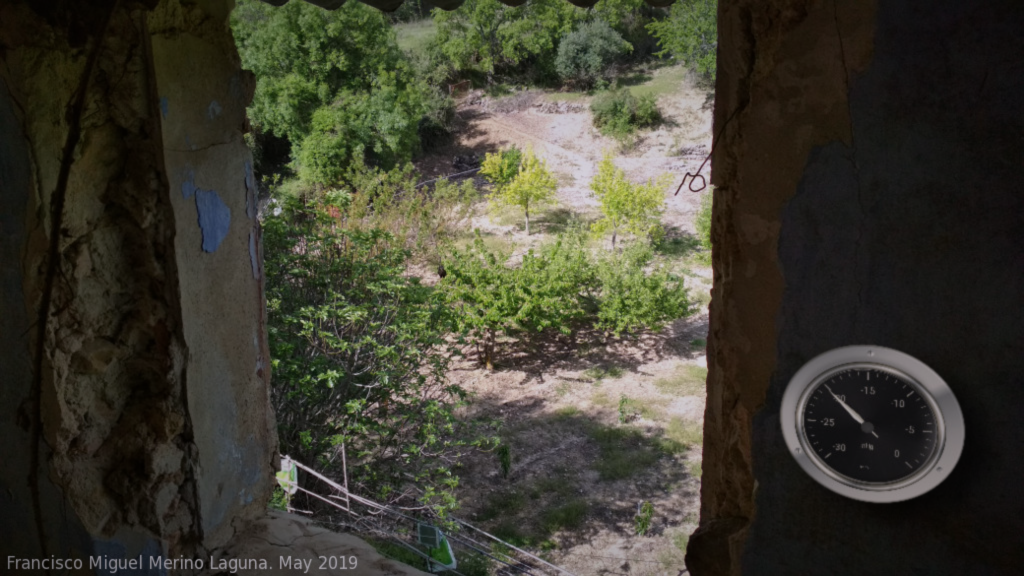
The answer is -20 inHg
